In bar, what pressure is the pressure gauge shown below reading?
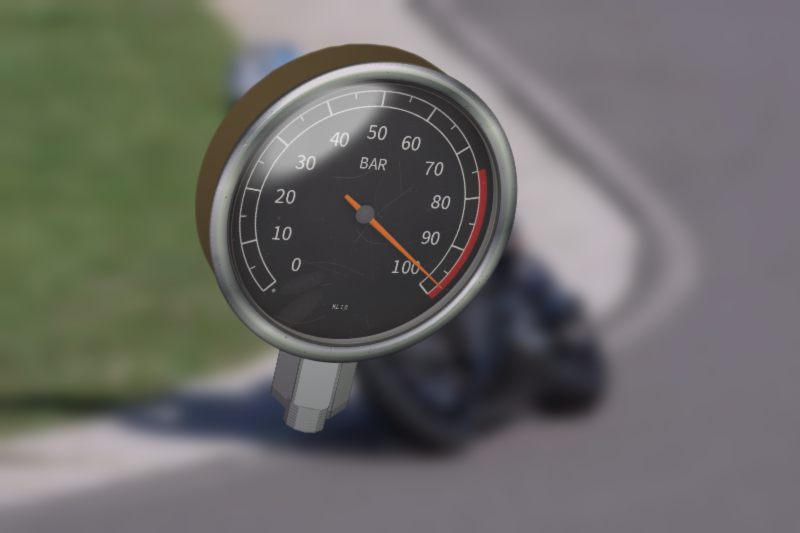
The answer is 97.5 bar
